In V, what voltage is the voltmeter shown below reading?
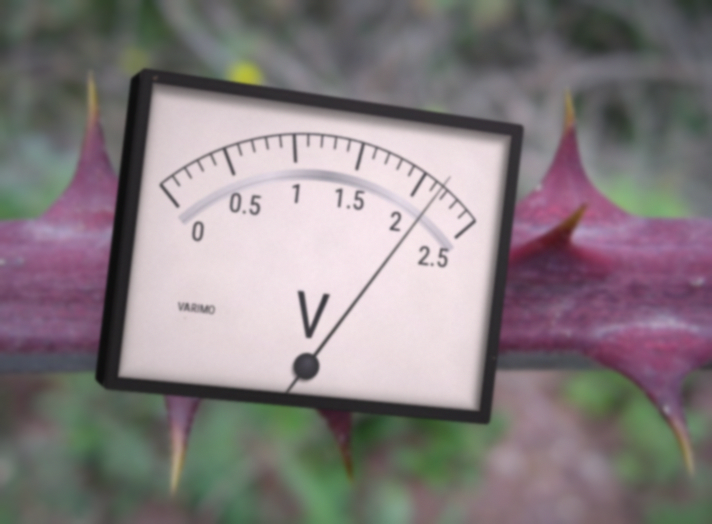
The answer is 2.15 V
